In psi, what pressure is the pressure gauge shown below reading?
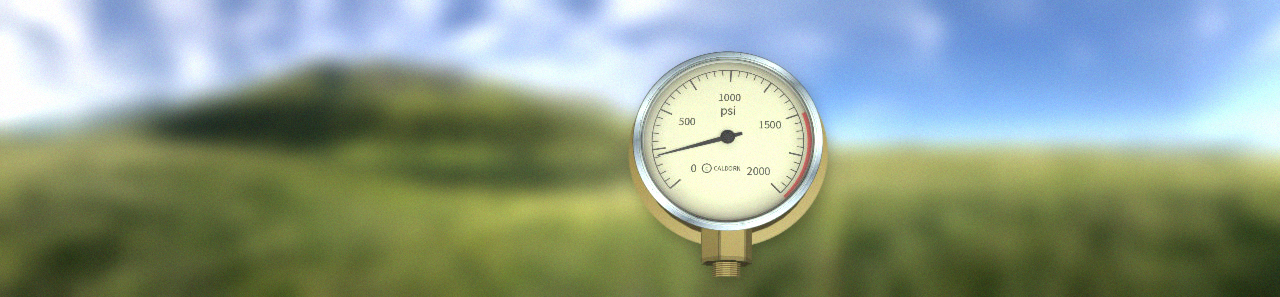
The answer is 200 psi
